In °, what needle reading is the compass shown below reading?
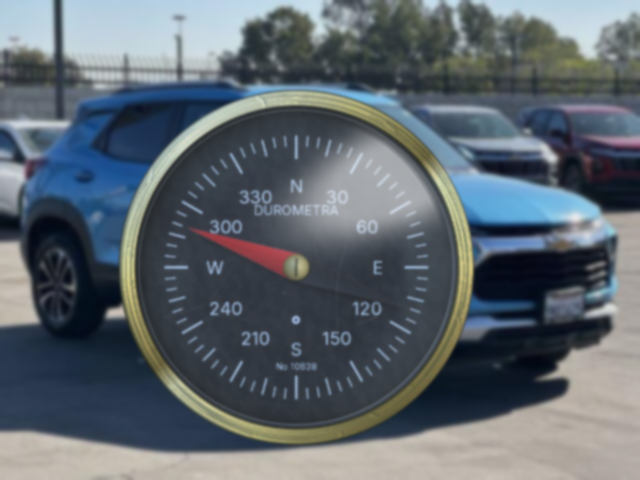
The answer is 290 °
